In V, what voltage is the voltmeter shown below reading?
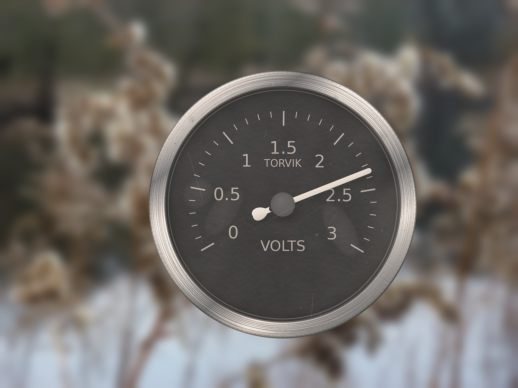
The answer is 2.35 V
